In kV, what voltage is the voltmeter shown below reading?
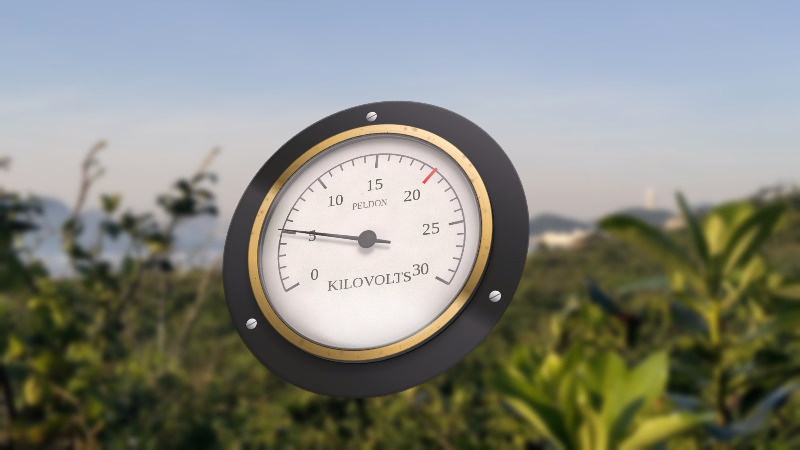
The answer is 5 kV
